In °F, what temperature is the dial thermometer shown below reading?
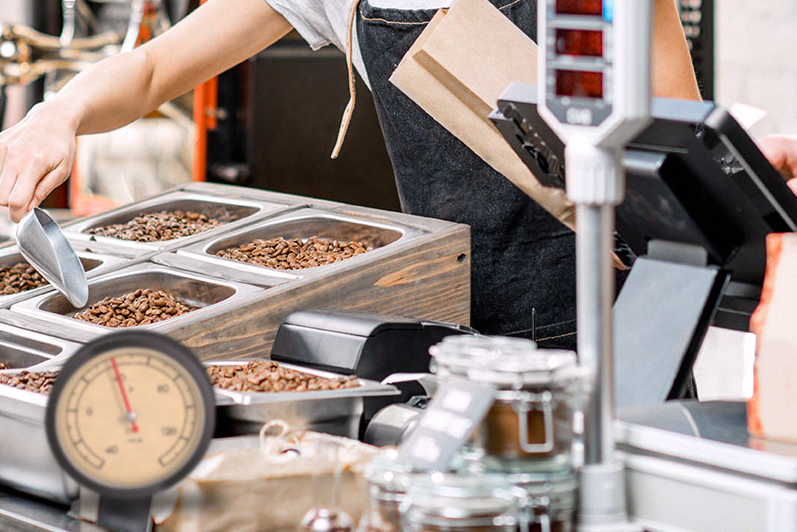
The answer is 40 °F
